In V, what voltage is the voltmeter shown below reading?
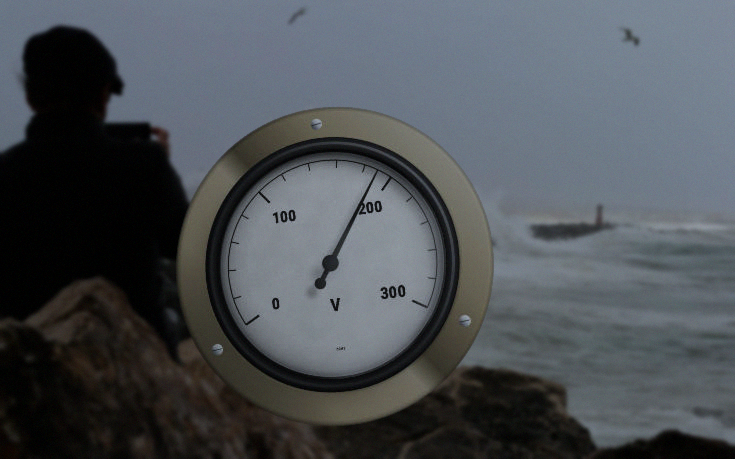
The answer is 190 V
